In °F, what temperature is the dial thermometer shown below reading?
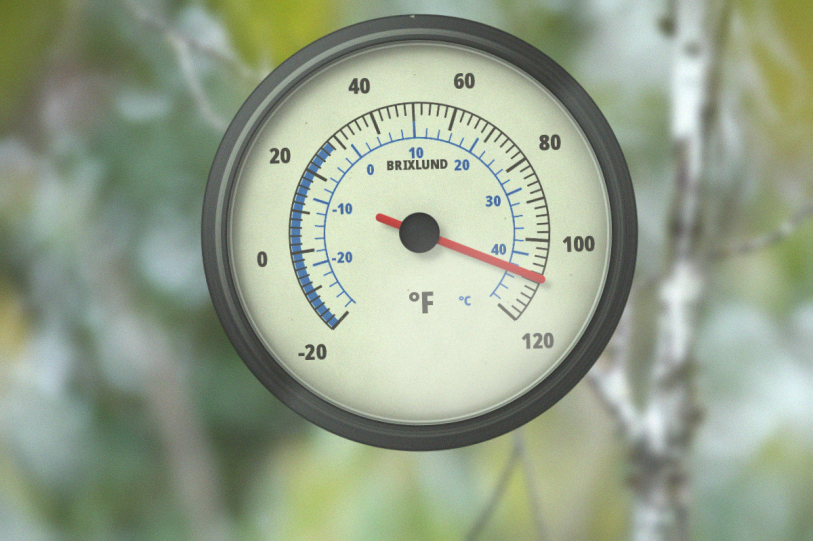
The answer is 109 °F
